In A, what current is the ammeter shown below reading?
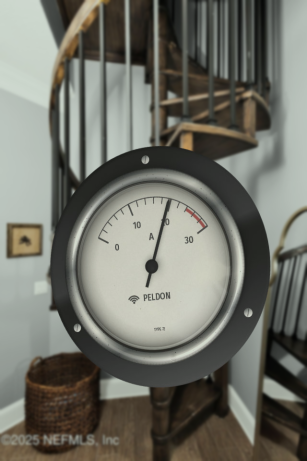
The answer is 20 A
